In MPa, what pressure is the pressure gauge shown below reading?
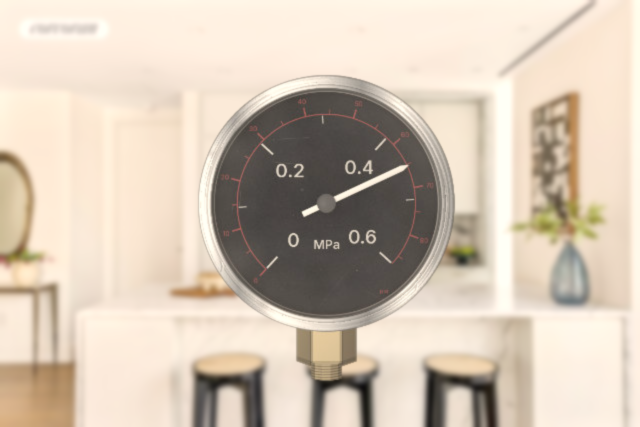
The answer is 0.45 MPa
